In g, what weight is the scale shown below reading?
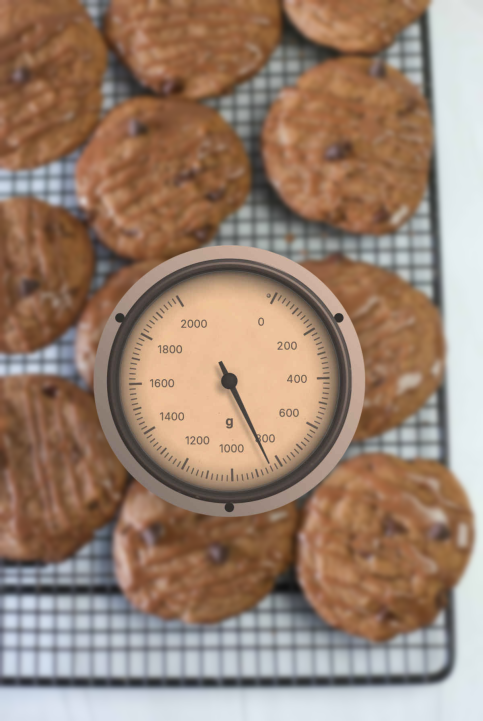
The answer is 840 g
